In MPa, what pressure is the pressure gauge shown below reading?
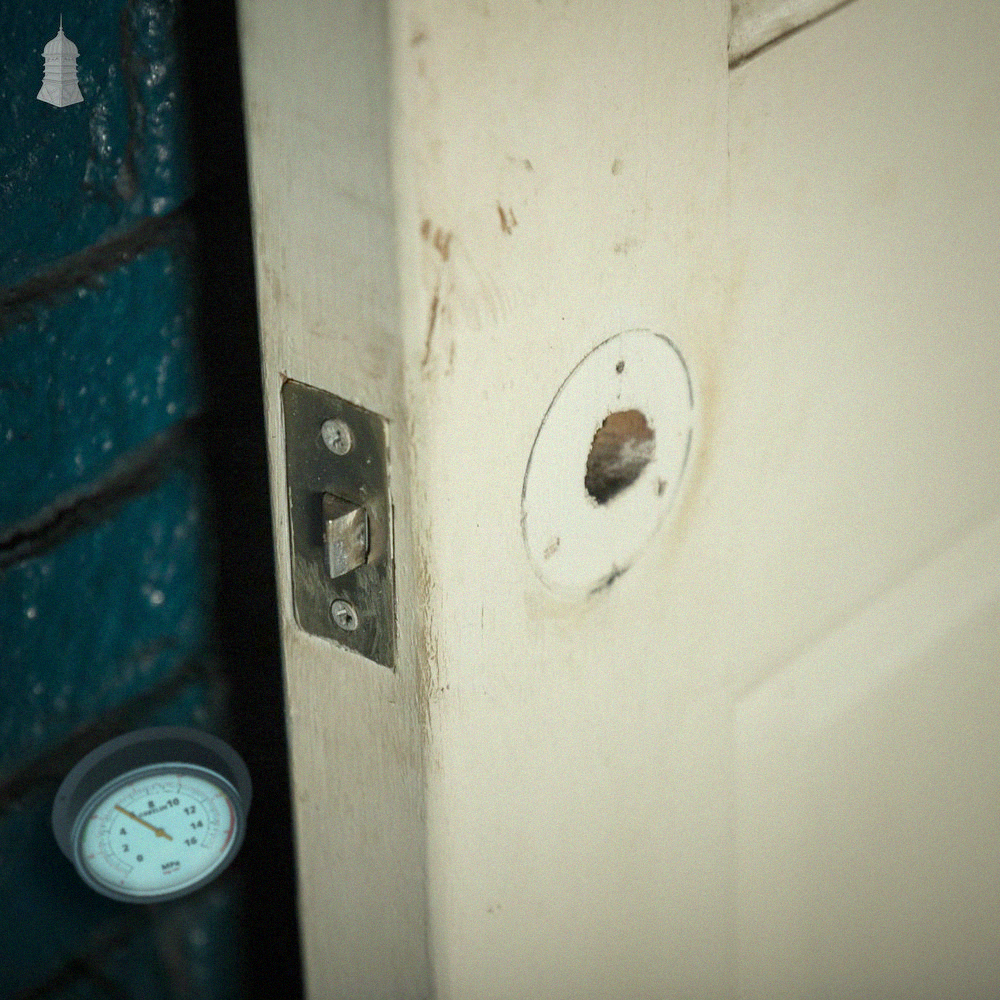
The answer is 6 MPa
